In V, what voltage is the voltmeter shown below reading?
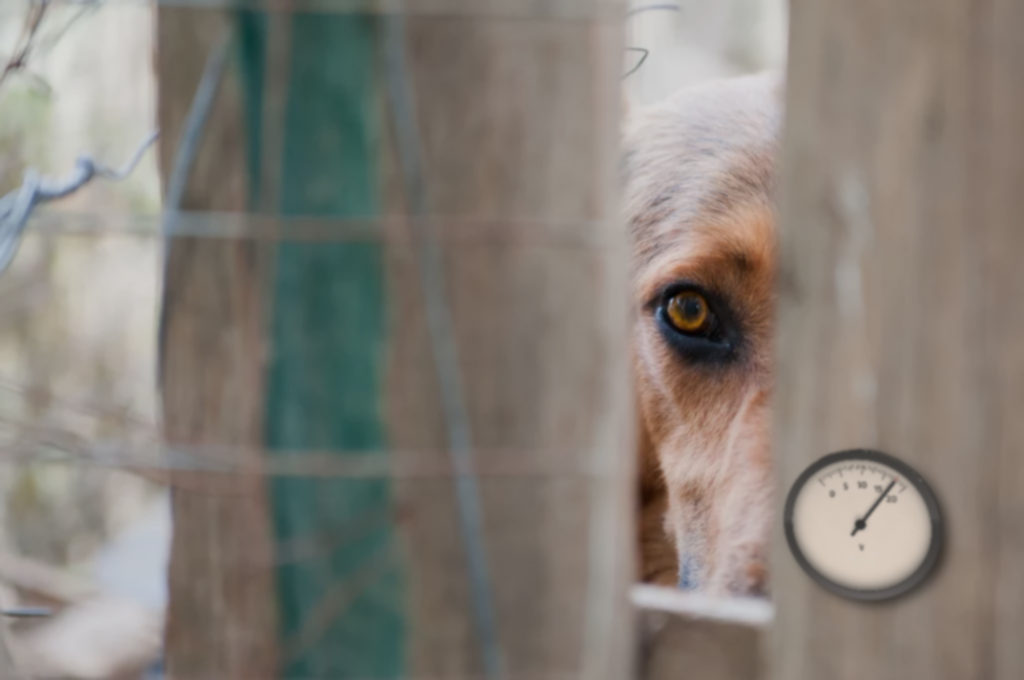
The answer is 17.5 V
